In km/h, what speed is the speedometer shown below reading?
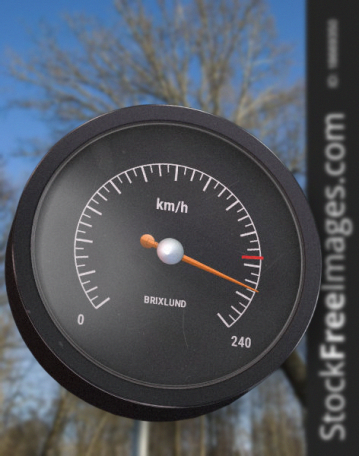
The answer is 215 km/h
